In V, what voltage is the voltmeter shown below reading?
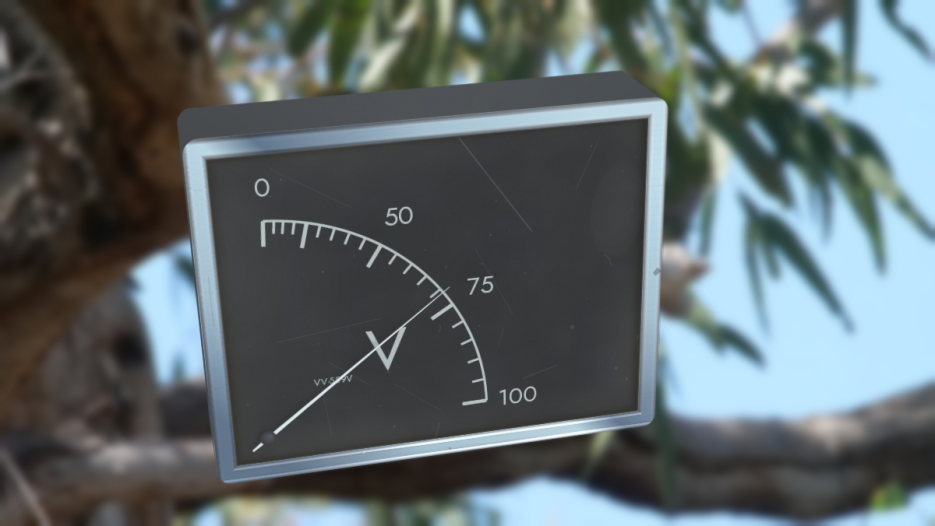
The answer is 70 V
